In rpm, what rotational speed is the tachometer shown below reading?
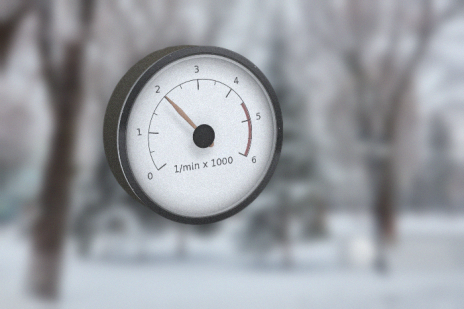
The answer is 2000 rpm
